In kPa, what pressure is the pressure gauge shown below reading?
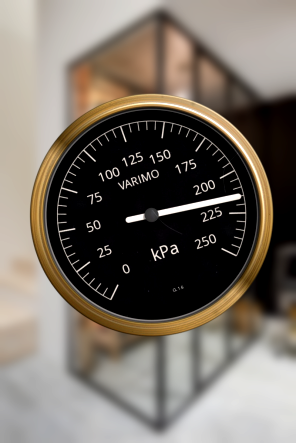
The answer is 215 kPa
